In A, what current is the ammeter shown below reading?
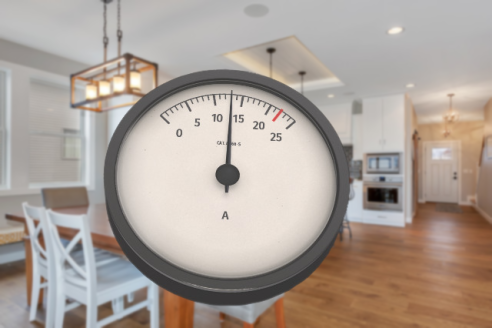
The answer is 13 A
